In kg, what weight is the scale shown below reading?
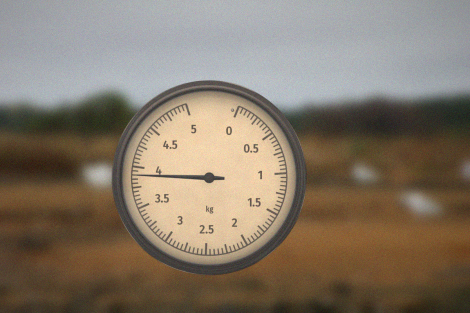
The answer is 3.9 kg
